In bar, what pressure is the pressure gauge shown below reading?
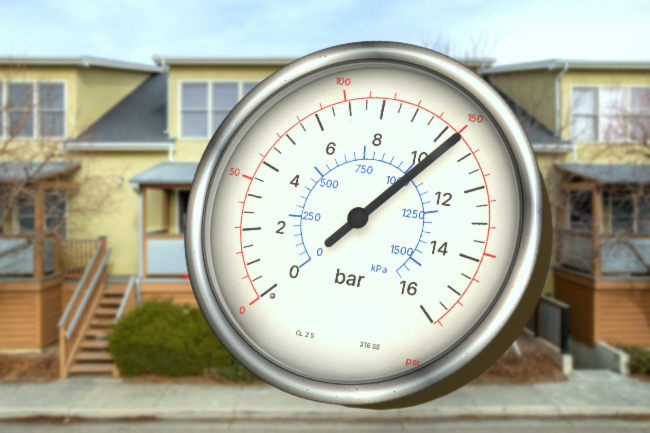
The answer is 10.5 bar
